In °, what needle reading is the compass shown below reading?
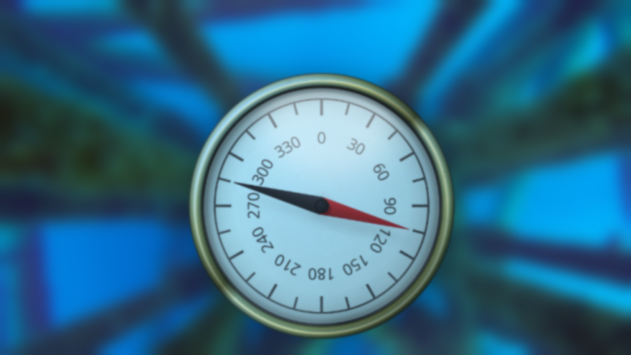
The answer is 105 °
